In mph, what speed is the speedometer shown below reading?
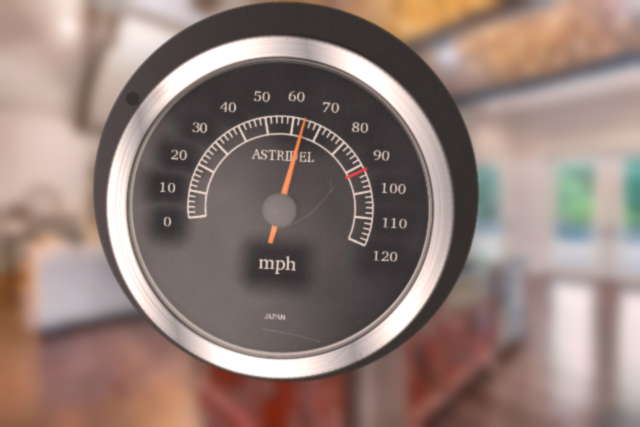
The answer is 64 mph
